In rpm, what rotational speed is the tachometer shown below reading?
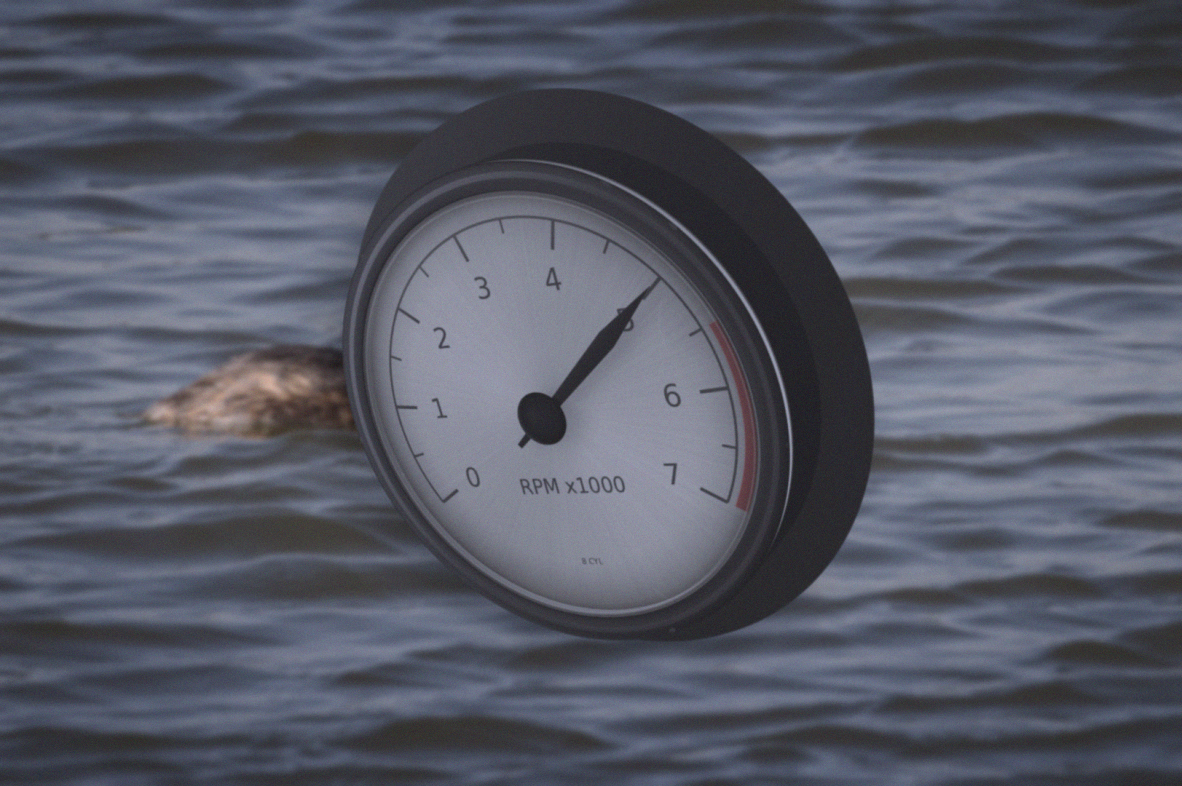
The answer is 5000 rpm
